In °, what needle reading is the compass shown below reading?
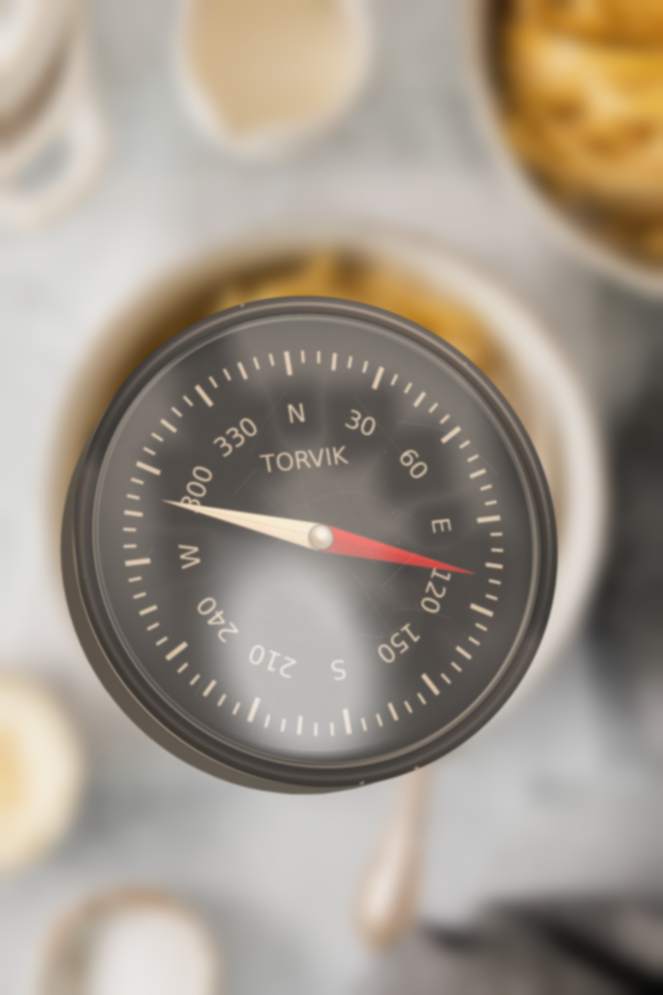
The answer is 110 °
